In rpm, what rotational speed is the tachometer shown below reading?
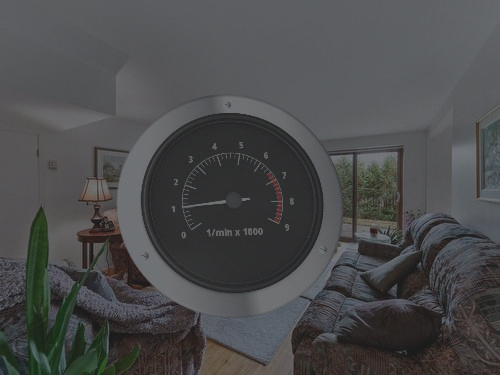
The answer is 1000 rpm
